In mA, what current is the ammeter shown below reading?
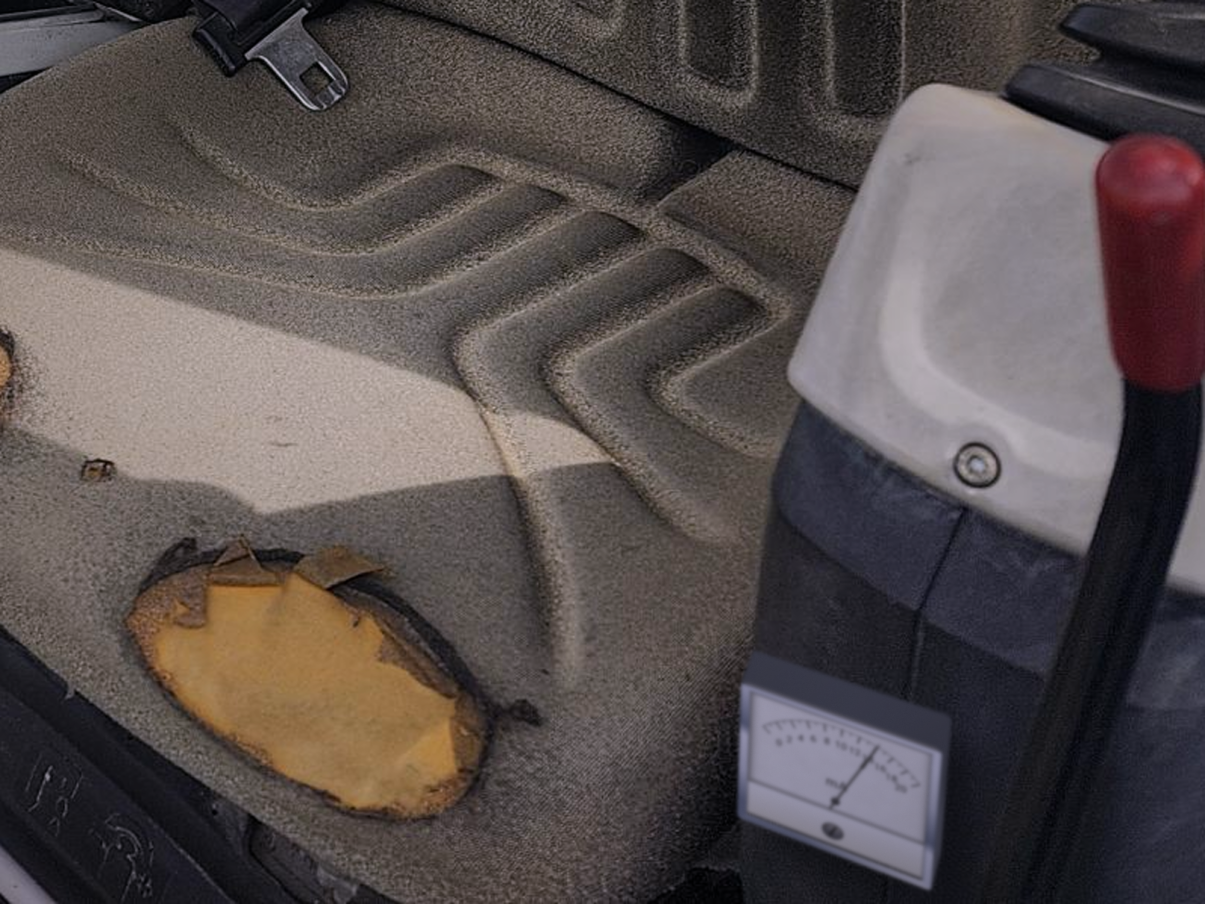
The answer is 14 mA
